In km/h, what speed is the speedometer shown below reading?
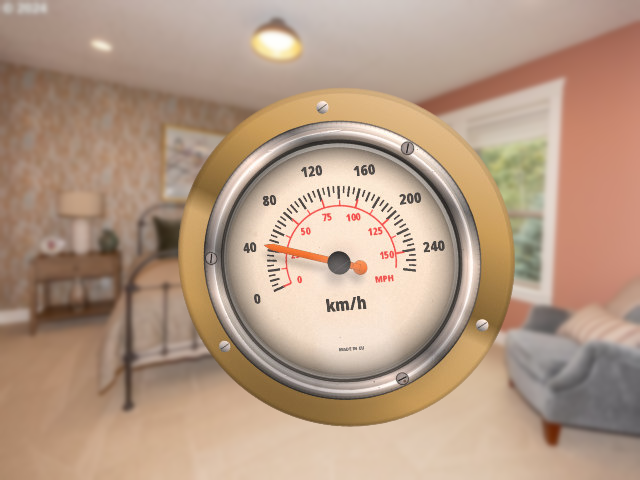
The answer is 45 km/h
